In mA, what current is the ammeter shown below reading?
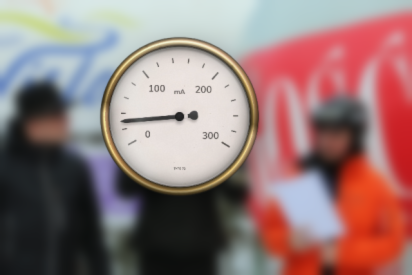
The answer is 30 mA
